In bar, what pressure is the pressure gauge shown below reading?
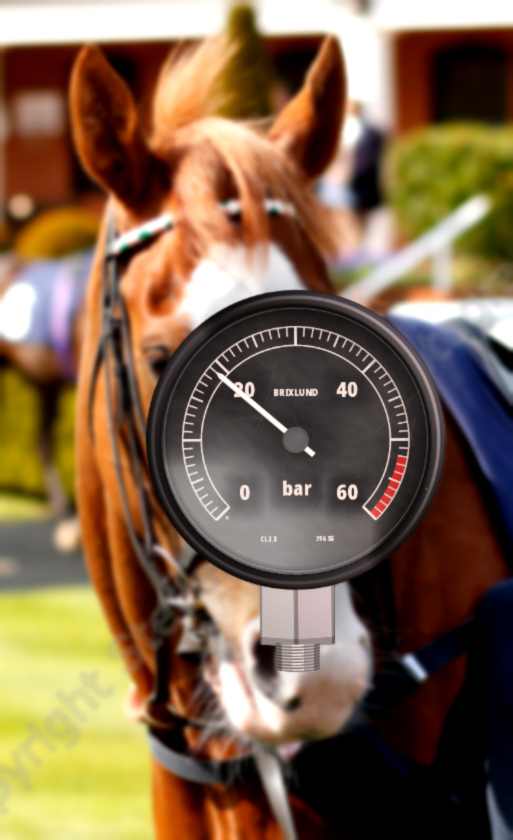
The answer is 19 bar
